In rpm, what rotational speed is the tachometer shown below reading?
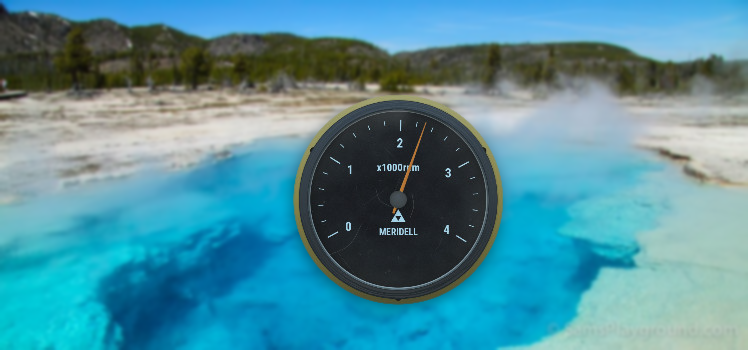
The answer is 2300 rpm
